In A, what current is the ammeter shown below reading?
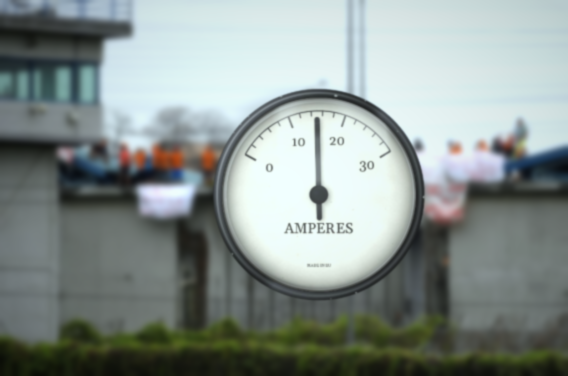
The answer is 15 A
